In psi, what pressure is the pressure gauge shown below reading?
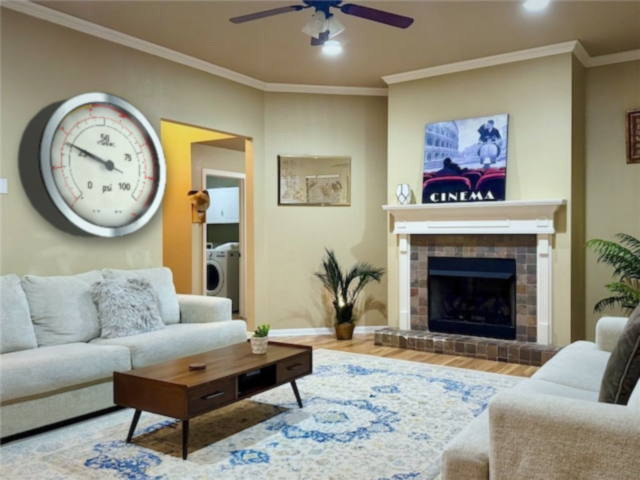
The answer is 25 psi
